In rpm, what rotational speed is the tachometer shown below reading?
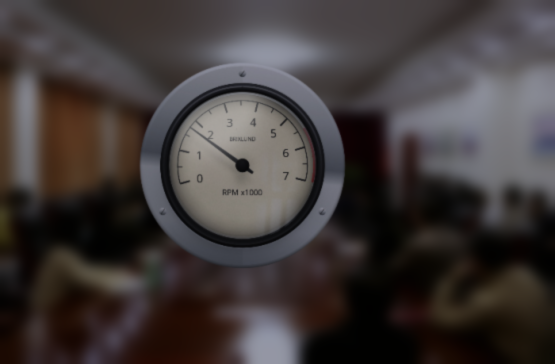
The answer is 1750 rpm
